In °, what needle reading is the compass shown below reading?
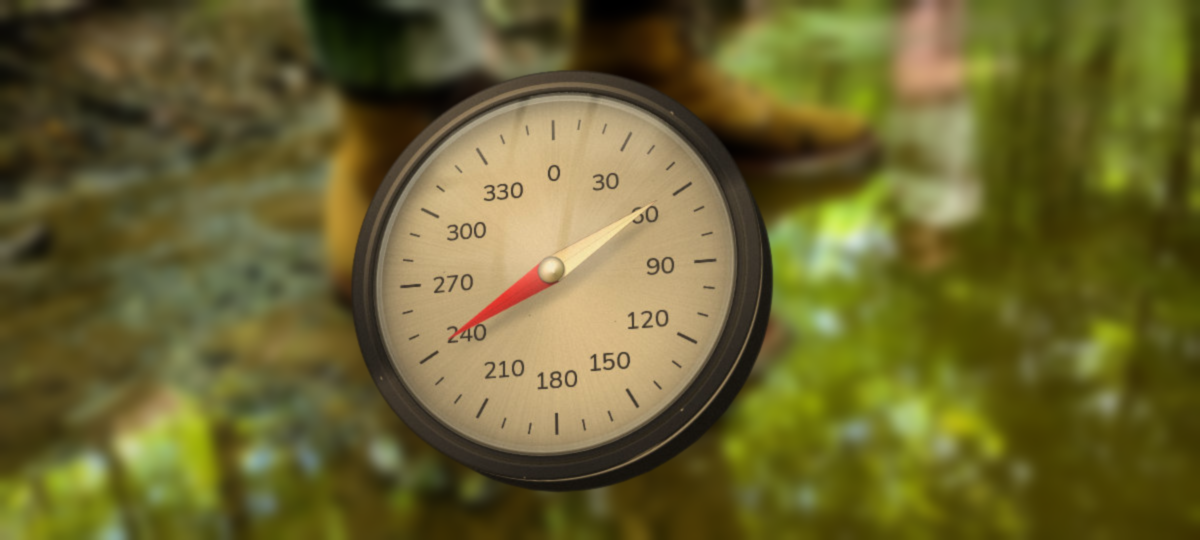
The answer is 240 °
